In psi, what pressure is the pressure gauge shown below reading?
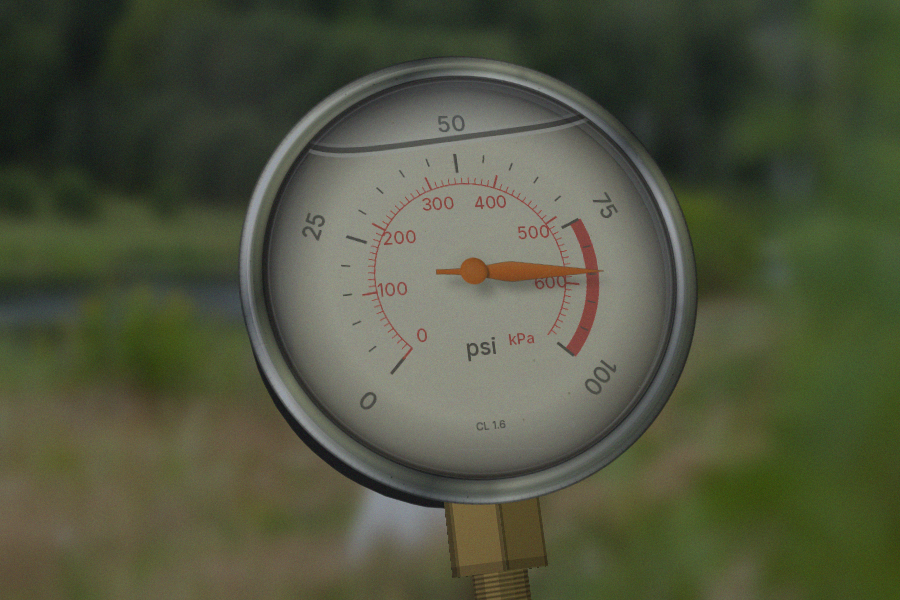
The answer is 85 psi
